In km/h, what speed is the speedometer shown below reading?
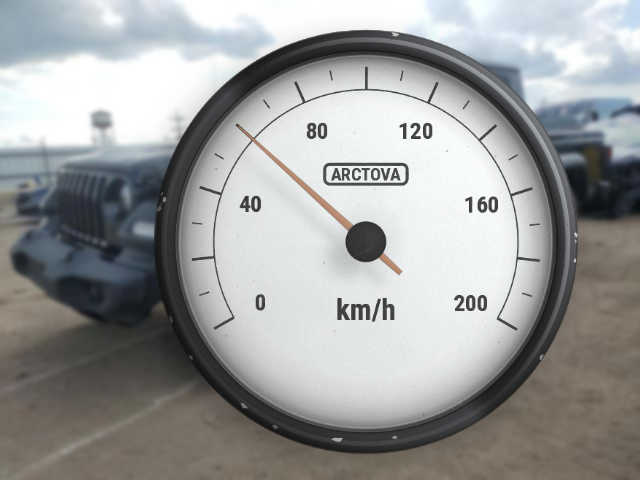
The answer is 60 km/h
